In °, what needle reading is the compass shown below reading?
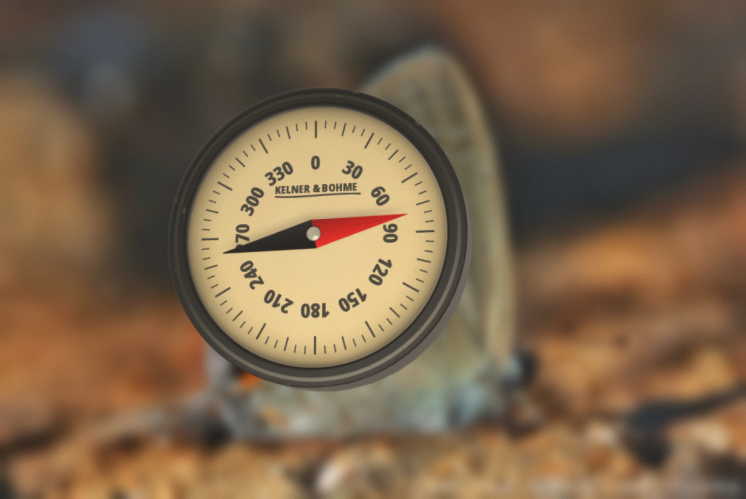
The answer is 80 °
